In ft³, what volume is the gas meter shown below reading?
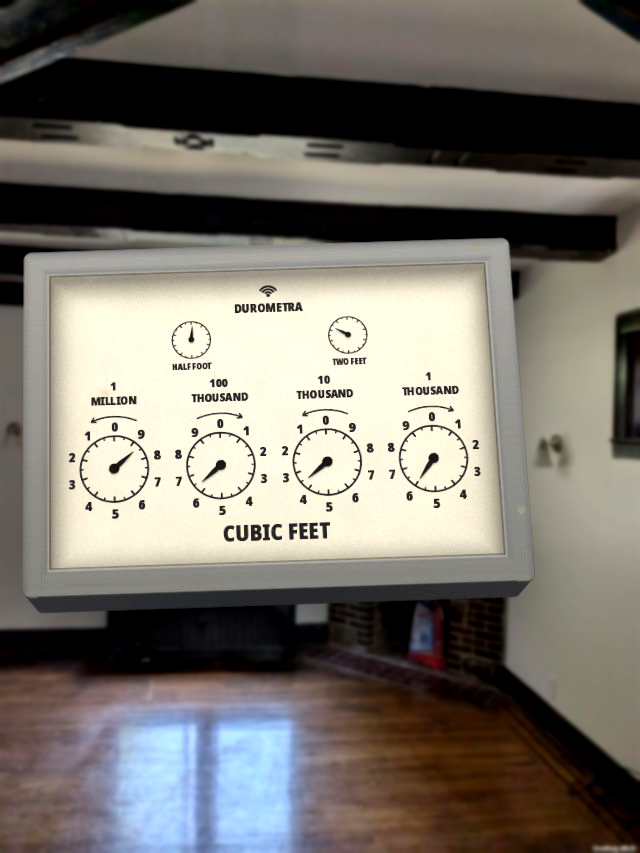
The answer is 863600 ft³
